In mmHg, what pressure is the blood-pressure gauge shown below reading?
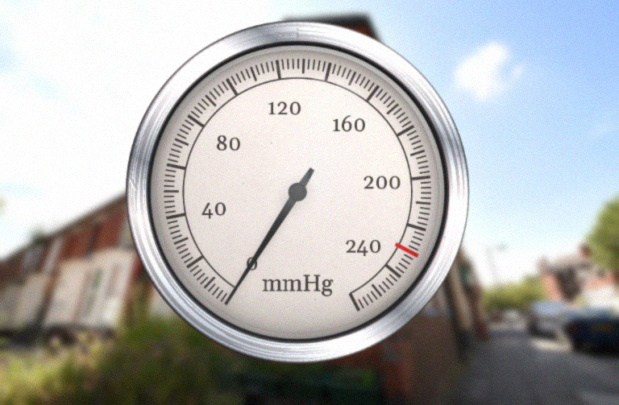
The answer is 0 mmHg
